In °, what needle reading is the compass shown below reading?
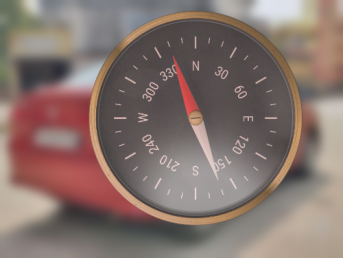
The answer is 340 °
